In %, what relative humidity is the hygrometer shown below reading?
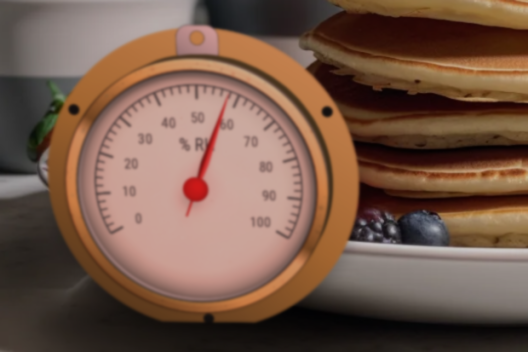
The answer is 58 %
